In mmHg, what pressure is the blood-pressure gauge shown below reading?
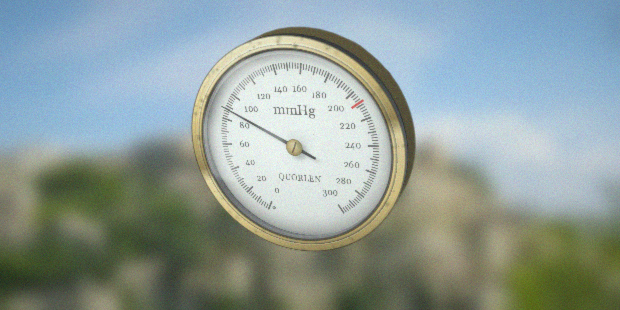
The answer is 90 mmHg
